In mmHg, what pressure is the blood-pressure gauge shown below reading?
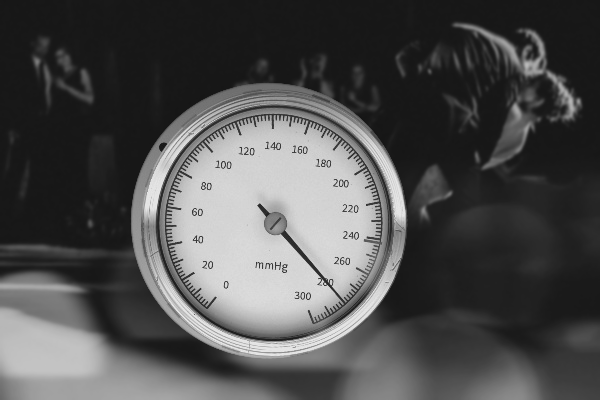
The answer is 280 mmHg
